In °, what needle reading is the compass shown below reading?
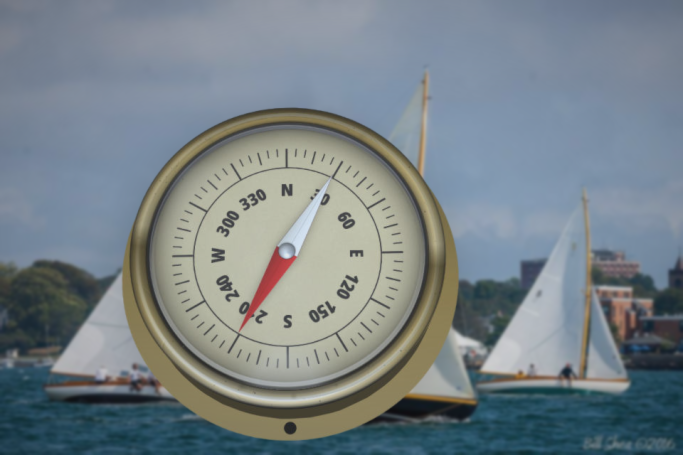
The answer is 210 °
